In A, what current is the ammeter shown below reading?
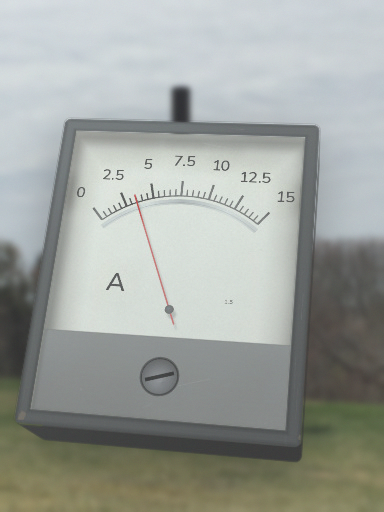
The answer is 3.5 A
